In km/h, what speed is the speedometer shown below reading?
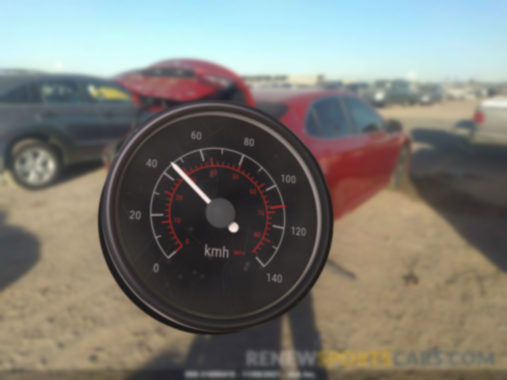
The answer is 45 km/h
